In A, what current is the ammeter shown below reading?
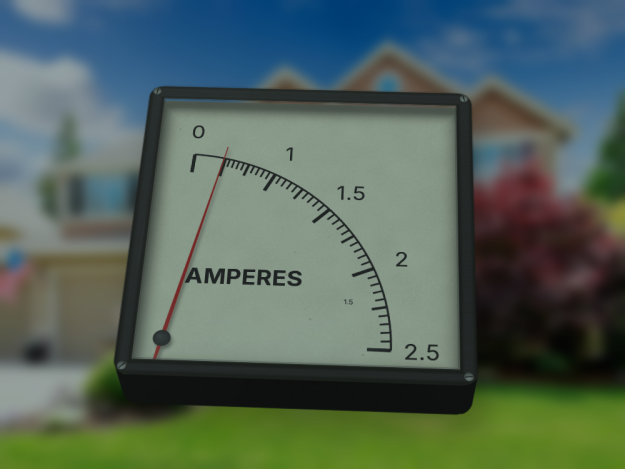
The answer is 0.5 A
